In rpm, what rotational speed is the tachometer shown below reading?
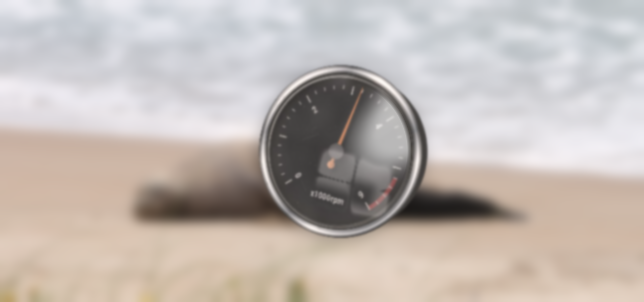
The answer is 3200 rpm
